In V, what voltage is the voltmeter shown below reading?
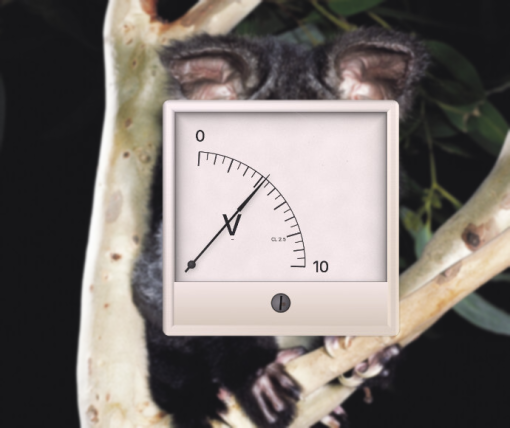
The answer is 4.25 V
